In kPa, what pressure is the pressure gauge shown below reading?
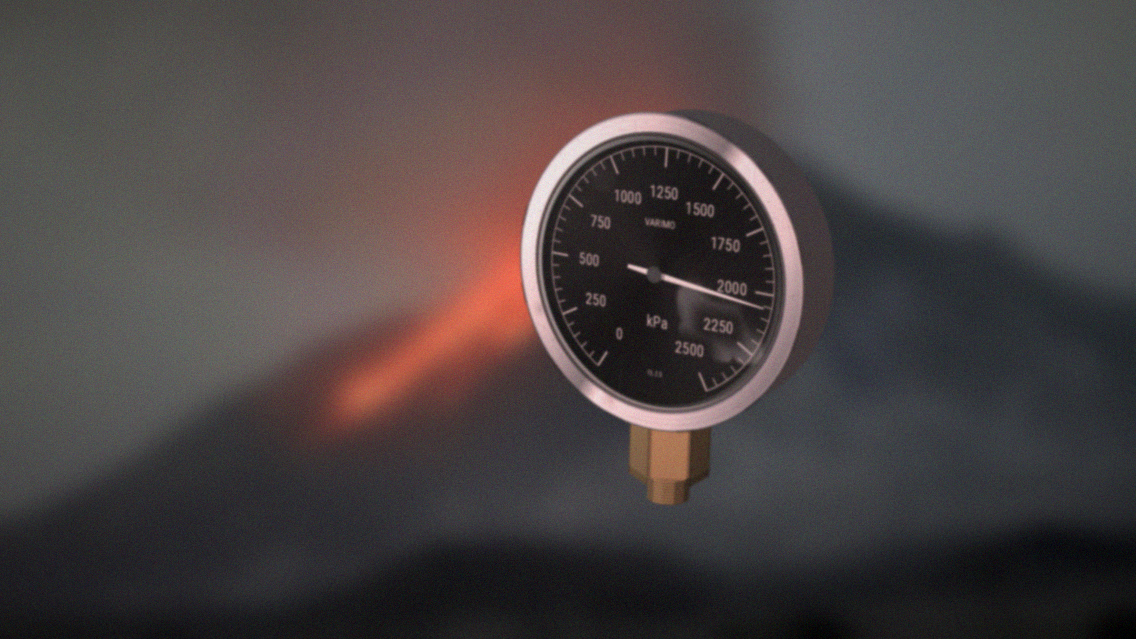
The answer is 2050 kPa
